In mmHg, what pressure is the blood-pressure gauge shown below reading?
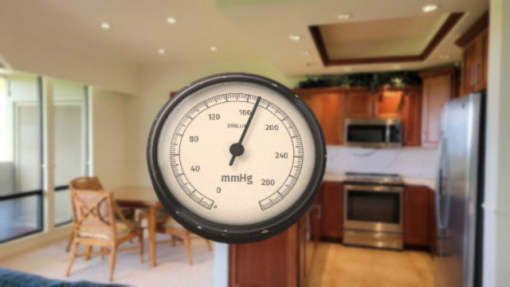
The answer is 170 mmHg
